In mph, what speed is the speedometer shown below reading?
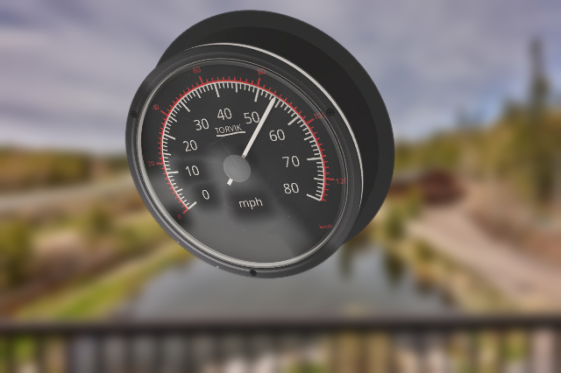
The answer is 54 mph
